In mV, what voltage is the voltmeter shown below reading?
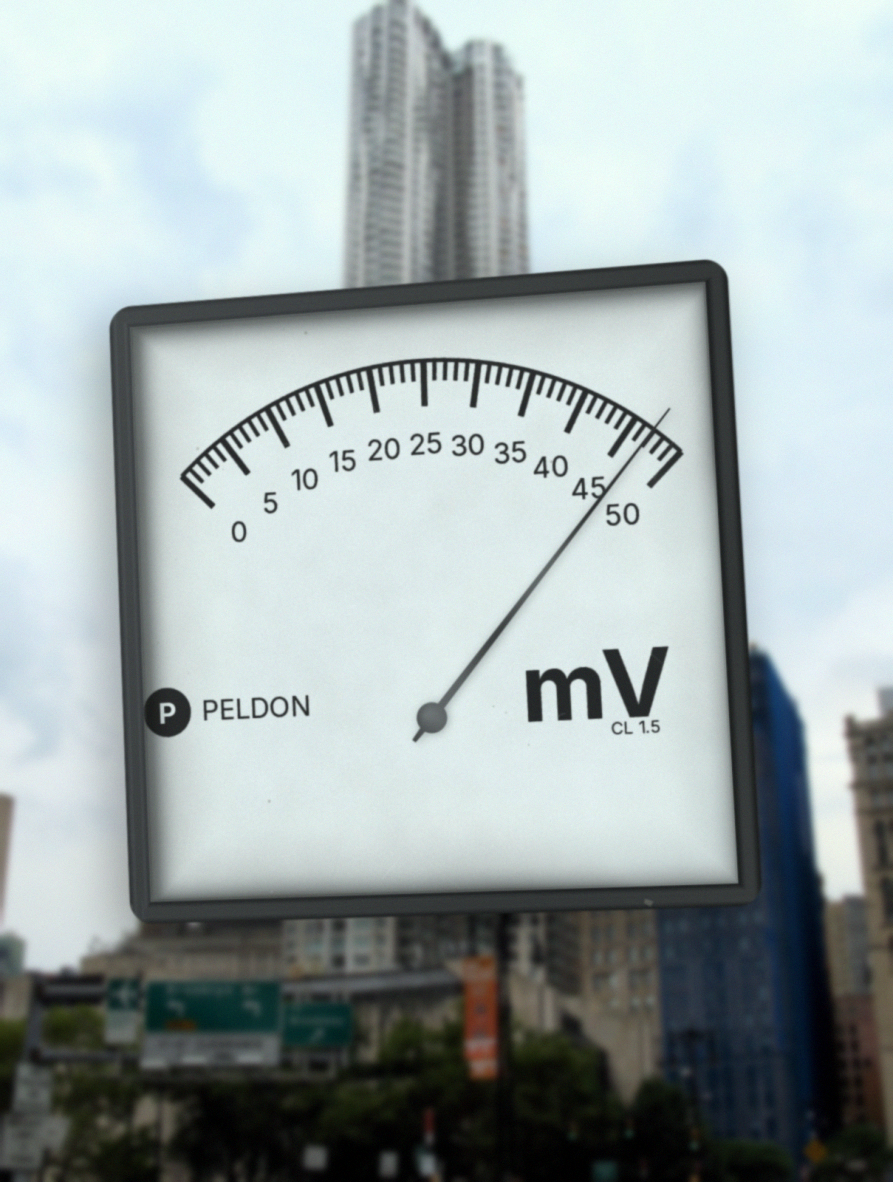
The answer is 47 mV
